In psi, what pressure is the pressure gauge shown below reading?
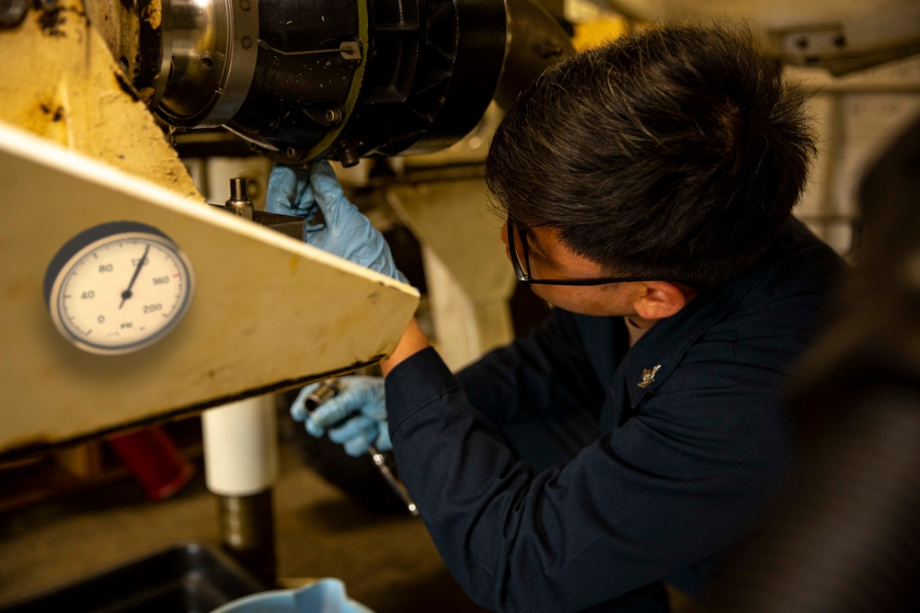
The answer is 120 psi
